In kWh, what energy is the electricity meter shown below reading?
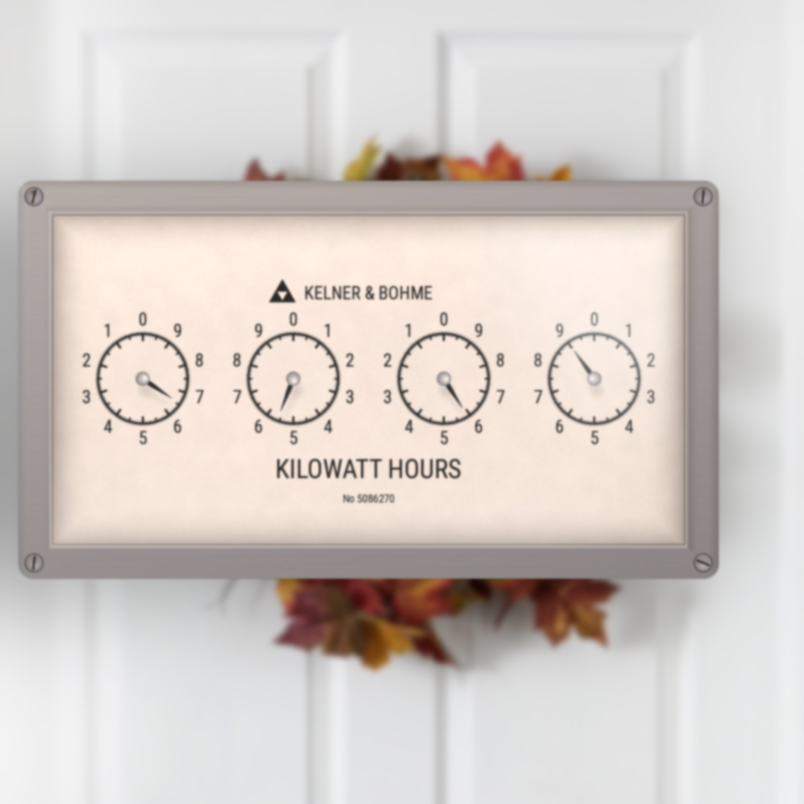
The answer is 6559 kWh
